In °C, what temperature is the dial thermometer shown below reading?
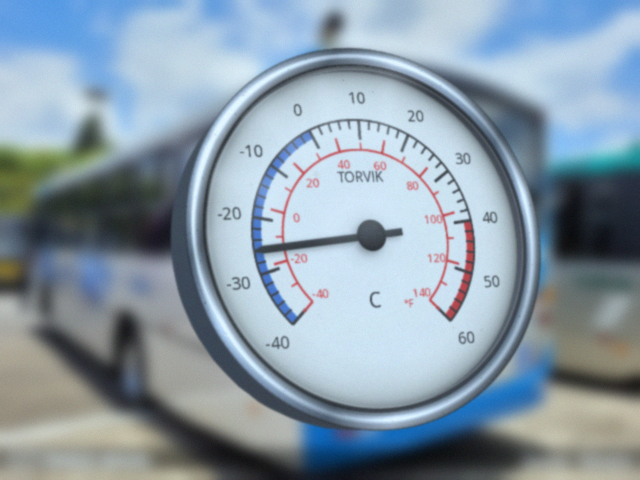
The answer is -26 °C
